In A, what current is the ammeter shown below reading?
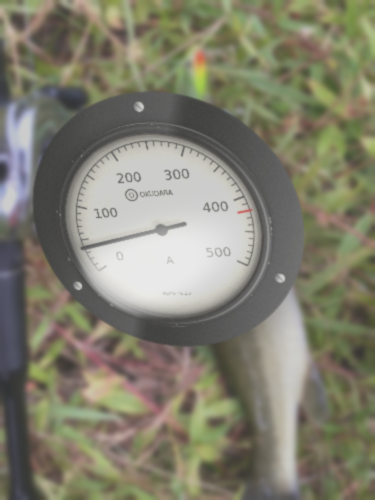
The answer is 40 A
